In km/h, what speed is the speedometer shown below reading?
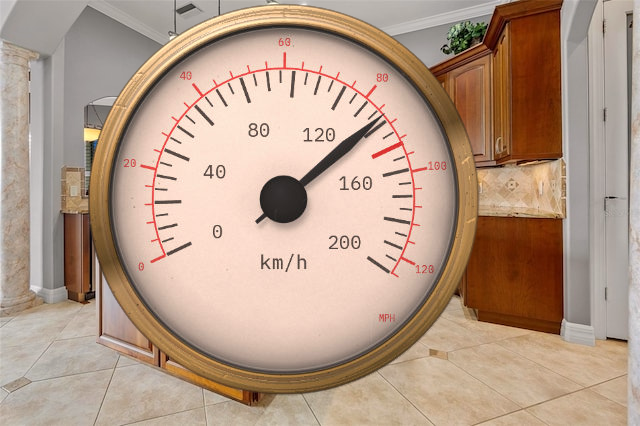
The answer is 137.5 km/h
